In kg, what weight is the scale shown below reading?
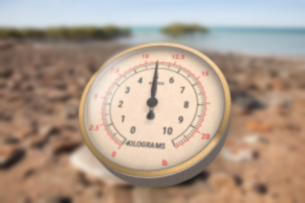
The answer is 5 kg
